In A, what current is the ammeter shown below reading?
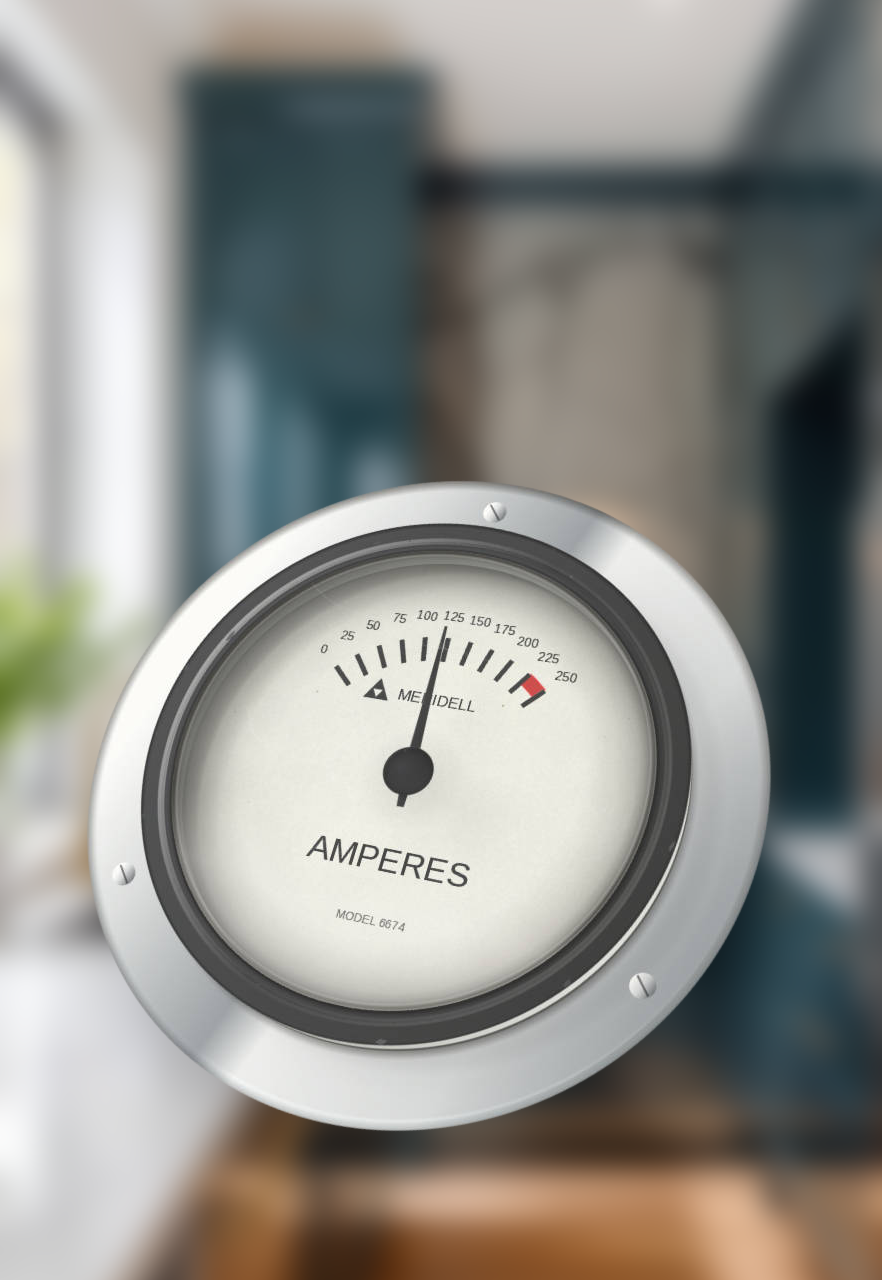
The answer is 125 A
